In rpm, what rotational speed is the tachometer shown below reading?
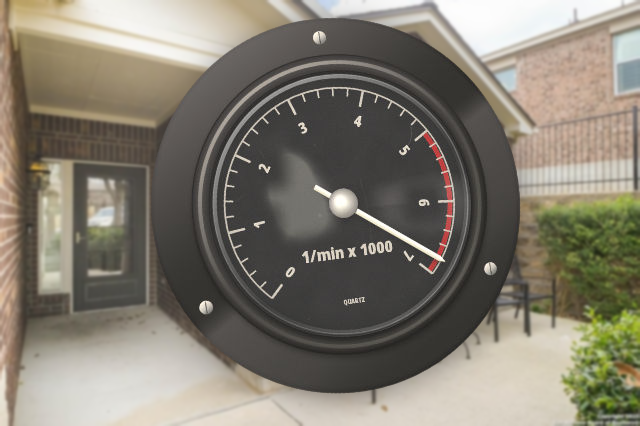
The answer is 6800 rpm
